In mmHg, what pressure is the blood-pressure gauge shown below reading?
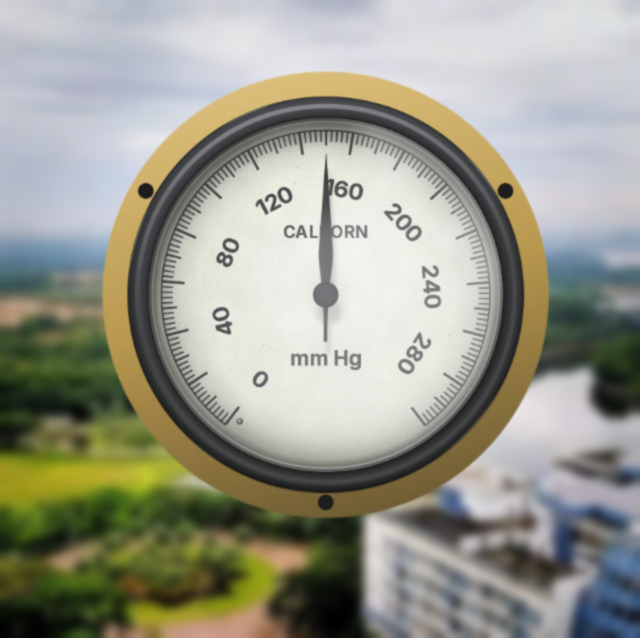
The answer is 150 mmHg
